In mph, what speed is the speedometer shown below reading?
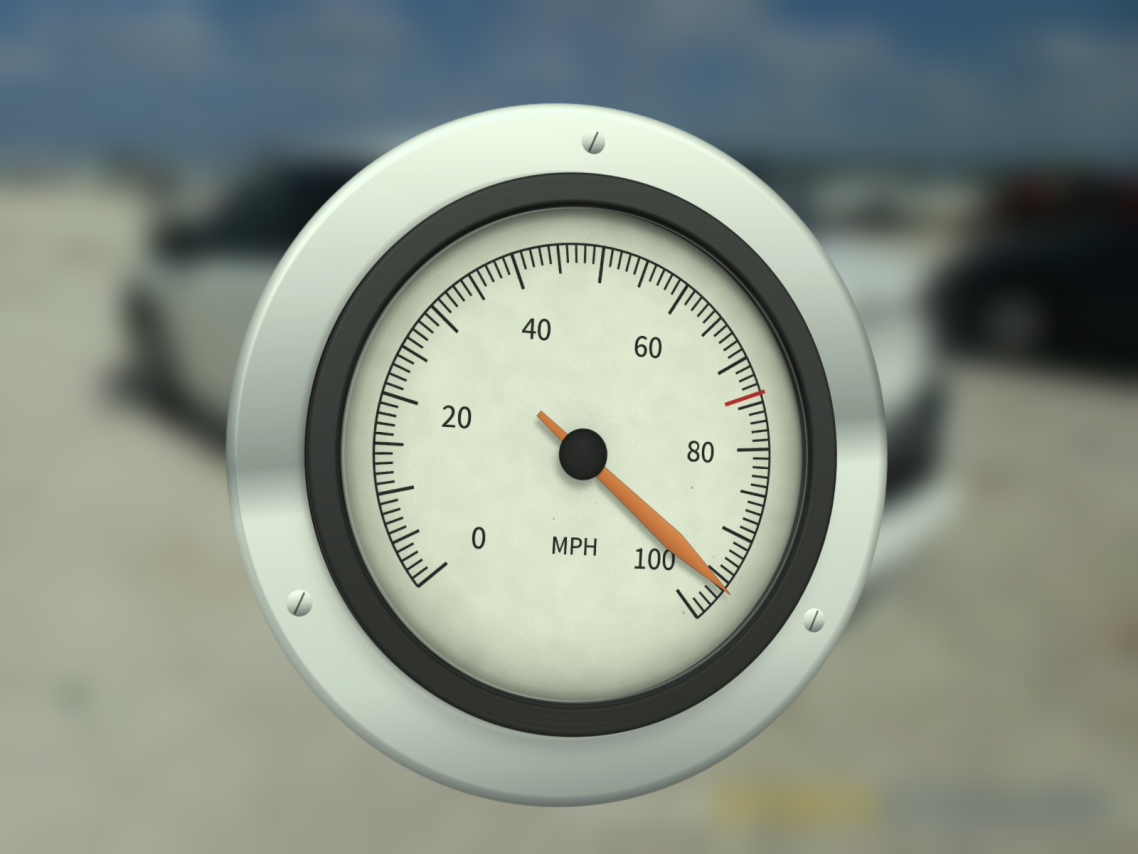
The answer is 96 mph
